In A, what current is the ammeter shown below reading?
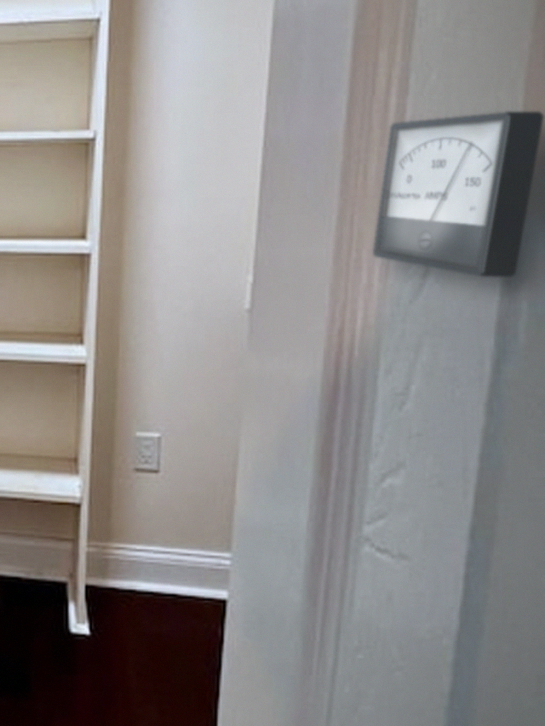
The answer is 130 A
